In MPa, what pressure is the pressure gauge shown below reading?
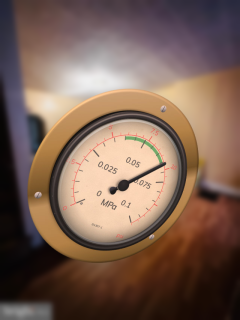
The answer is 0.065 MPa
